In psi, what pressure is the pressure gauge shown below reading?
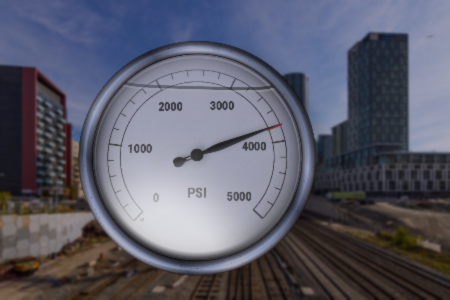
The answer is 3800 psi
